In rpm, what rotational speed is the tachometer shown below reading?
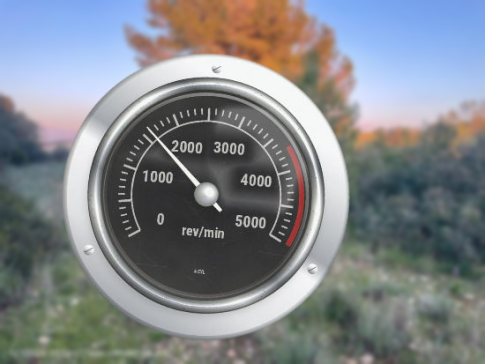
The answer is 1600 rpm
